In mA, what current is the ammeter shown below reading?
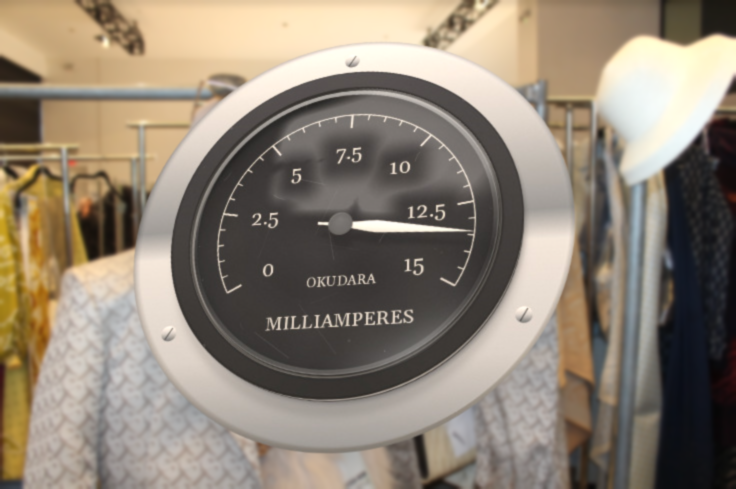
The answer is 13.5 mA
